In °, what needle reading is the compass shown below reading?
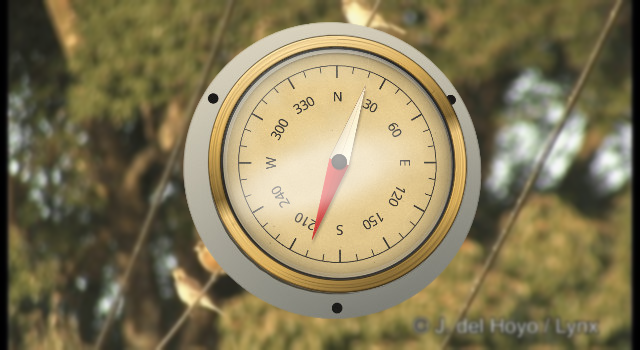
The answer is 200 °
